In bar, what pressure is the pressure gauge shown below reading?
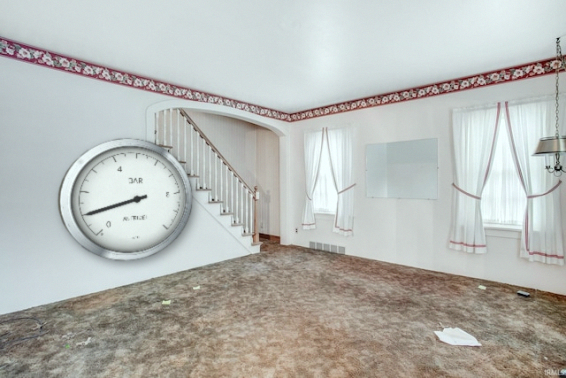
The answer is 1 bar
